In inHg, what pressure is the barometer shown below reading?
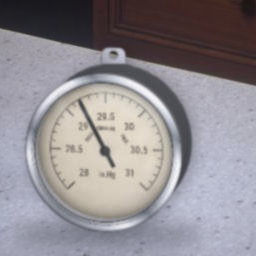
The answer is 29.2 inHg
